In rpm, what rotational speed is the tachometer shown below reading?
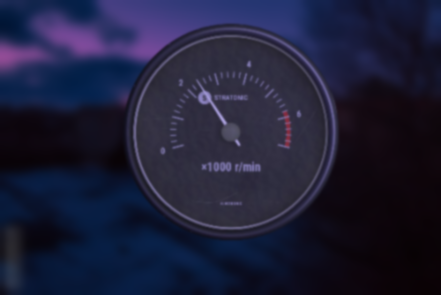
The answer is 2400 rpm
